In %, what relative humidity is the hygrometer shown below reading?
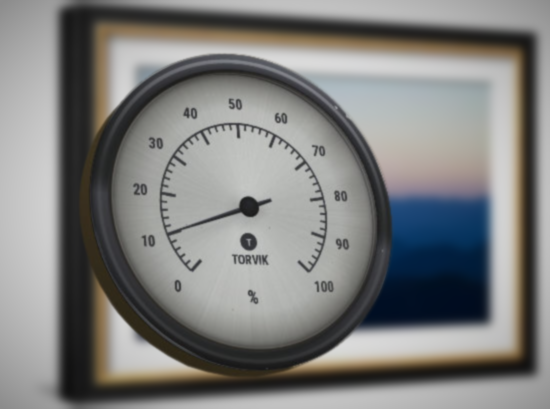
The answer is 10 %
